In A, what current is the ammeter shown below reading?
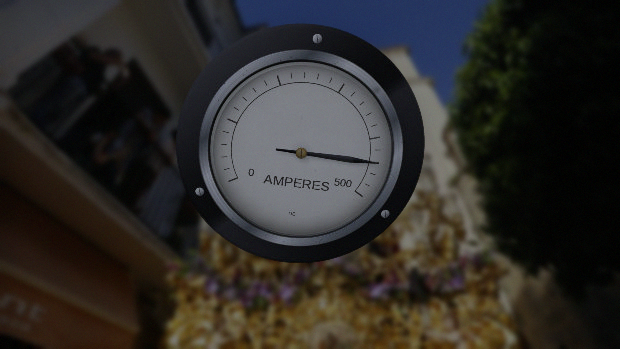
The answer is 440 A
